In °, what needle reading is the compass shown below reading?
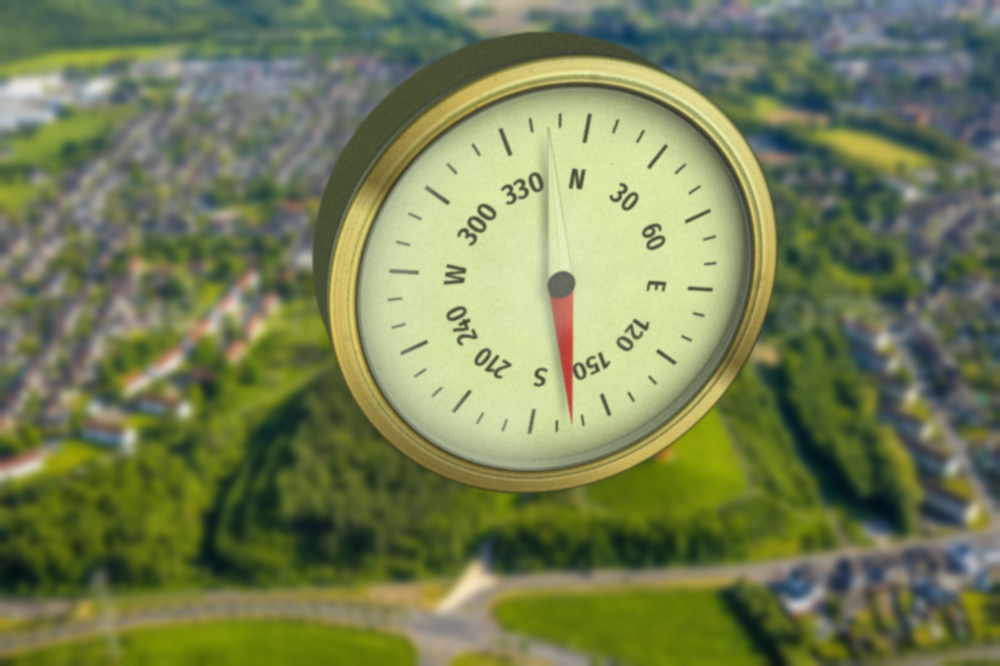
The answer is 165 °
